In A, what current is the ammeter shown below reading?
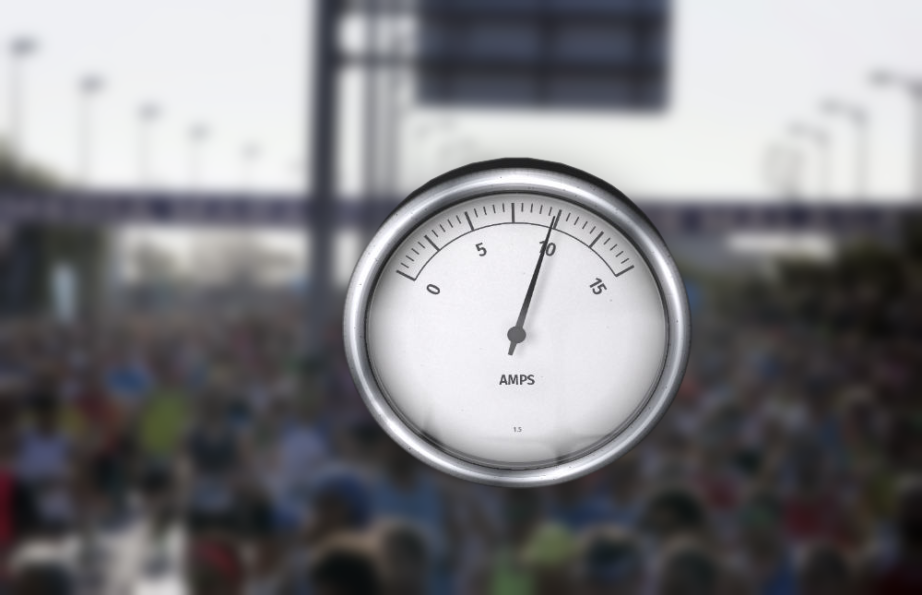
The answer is 9.75 A
